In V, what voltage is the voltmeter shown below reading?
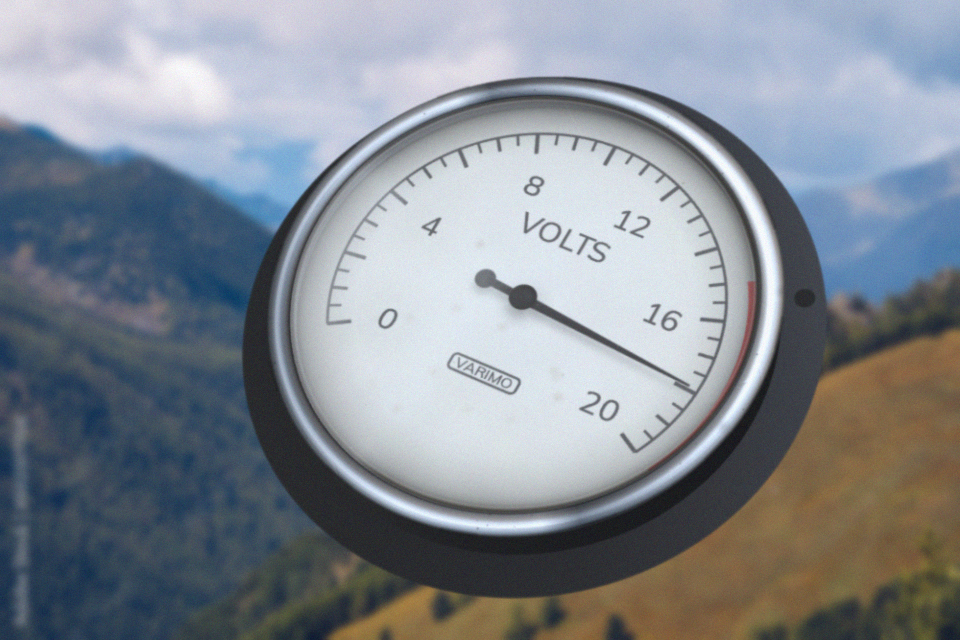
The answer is 18 V
